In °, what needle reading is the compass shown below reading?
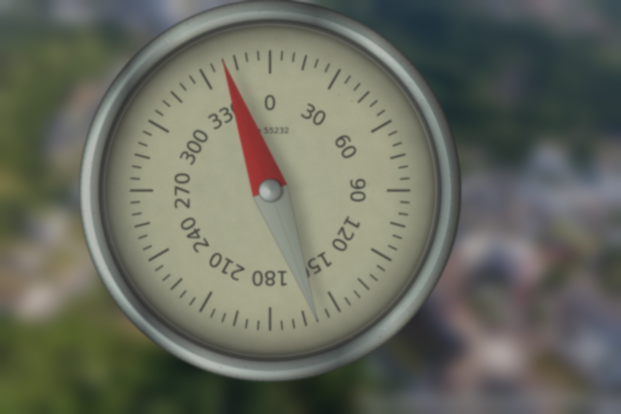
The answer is 340 °
